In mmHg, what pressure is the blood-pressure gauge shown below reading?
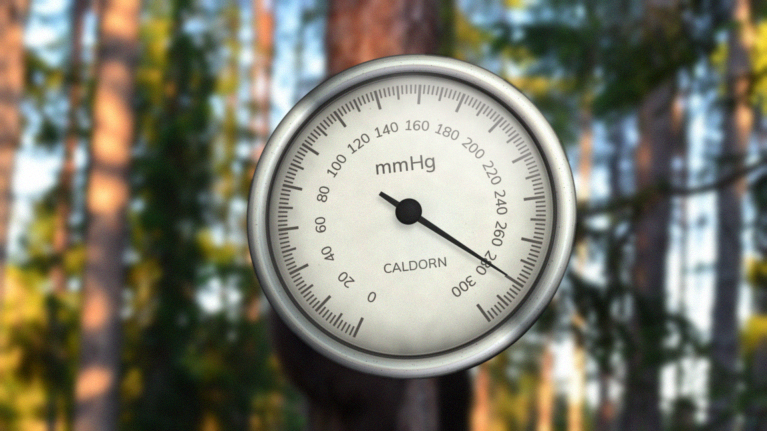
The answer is 280 mmHg
